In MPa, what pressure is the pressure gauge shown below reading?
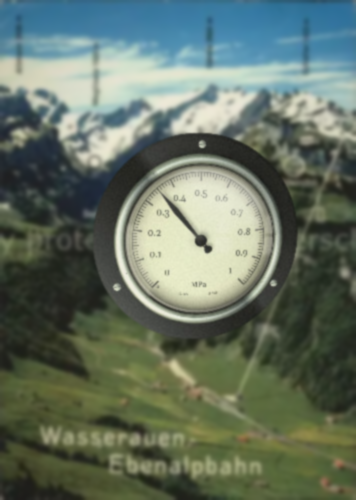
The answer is 0.35 MPa
